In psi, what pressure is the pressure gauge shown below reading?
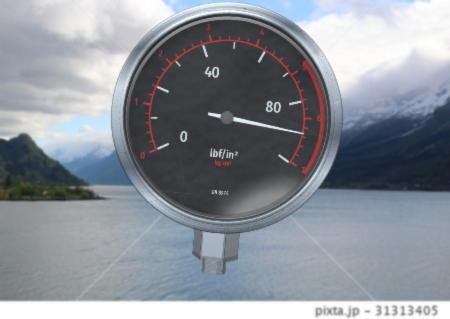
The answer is 90 psi
